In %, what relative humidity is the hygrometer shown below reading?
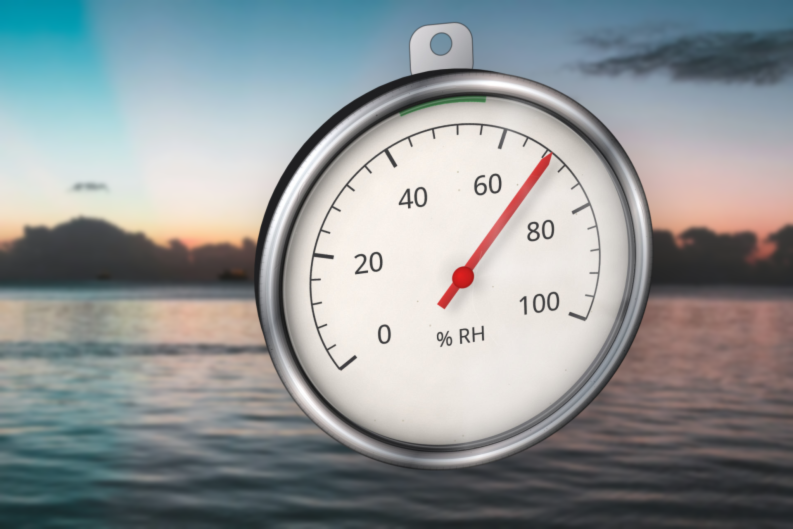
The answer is 68 %
